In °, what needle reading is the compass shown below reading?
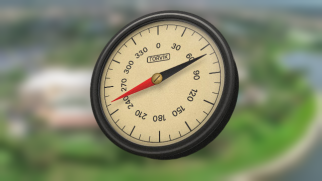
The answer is 250 °
